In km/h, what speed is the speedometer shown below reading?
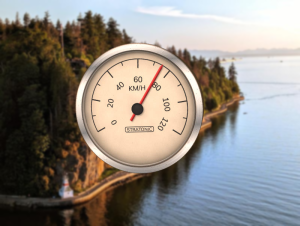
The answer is 75 km/h
